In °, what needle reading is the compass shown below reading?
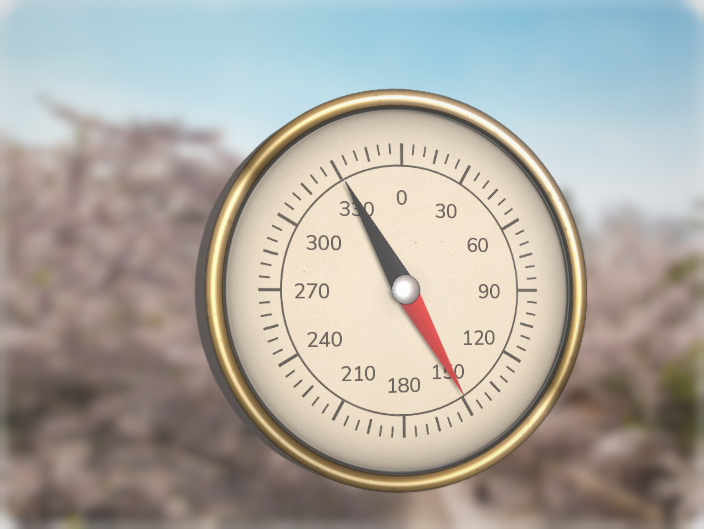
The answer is 150 °
